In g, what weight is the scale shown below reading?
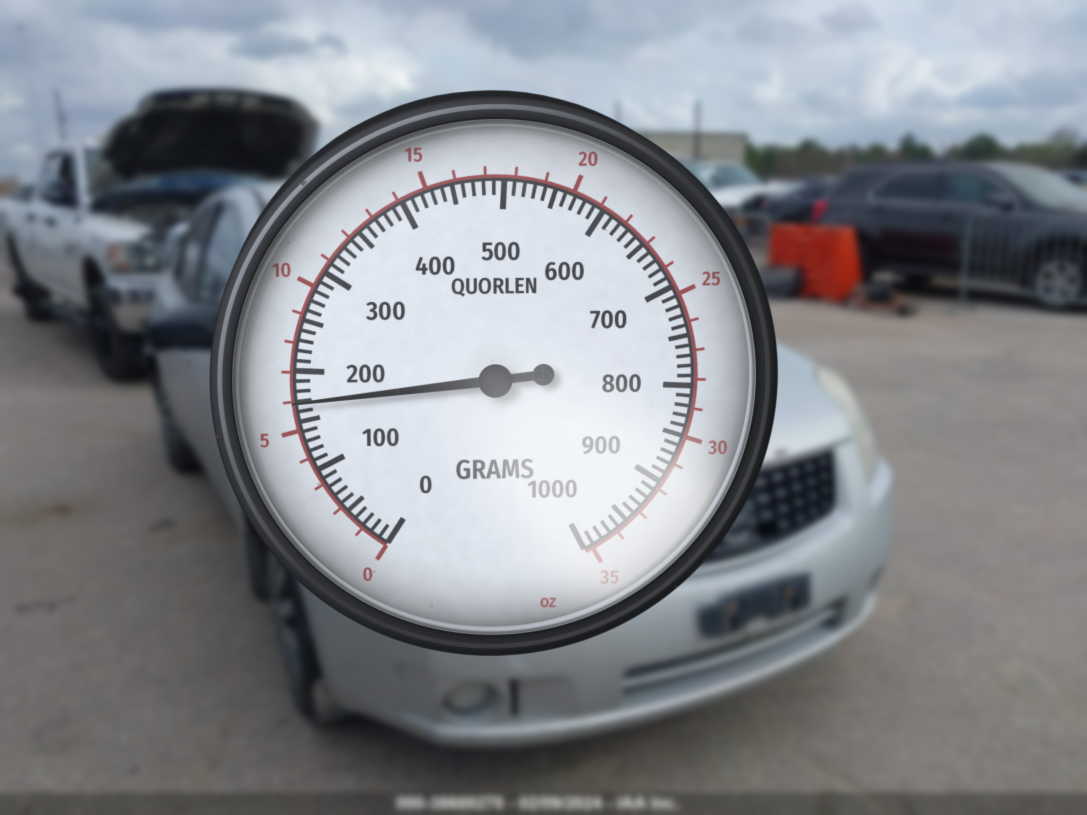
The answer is 170 g
